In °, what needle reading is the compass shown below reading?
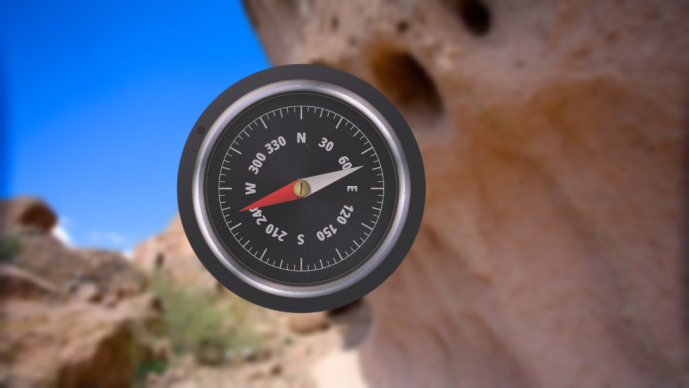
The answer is 250 °
